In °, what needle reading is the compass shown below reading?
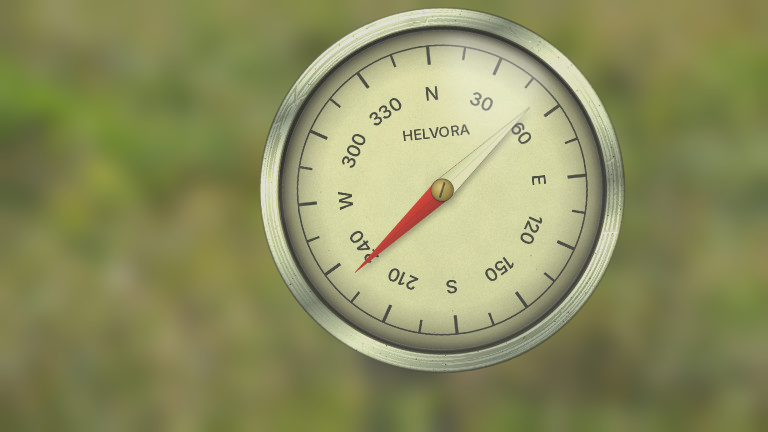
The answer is 232.5 °
